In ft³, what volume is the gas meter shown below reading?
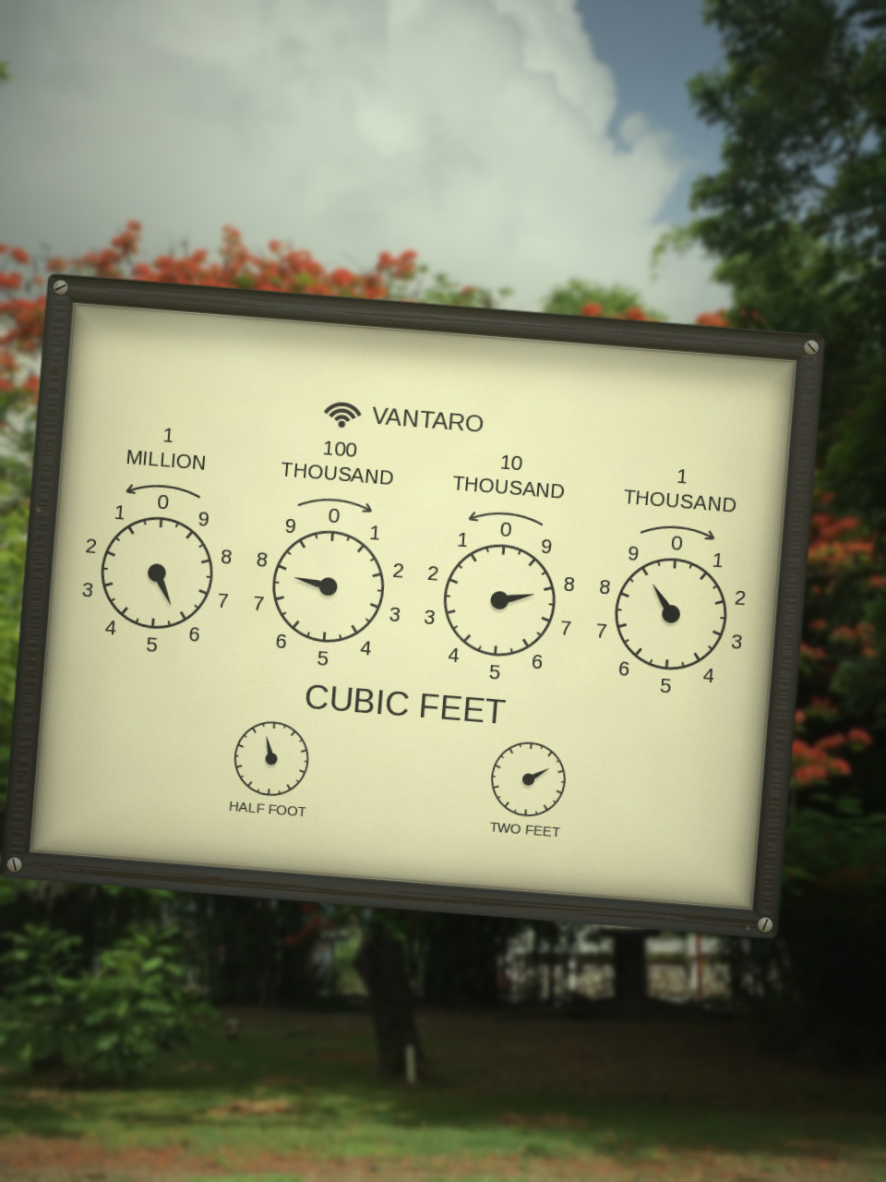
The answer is 577900 ft³
